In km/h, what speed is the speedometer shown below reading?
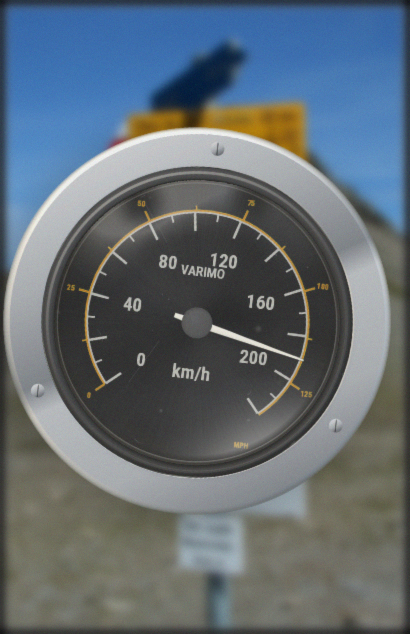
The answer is 190 km/h
